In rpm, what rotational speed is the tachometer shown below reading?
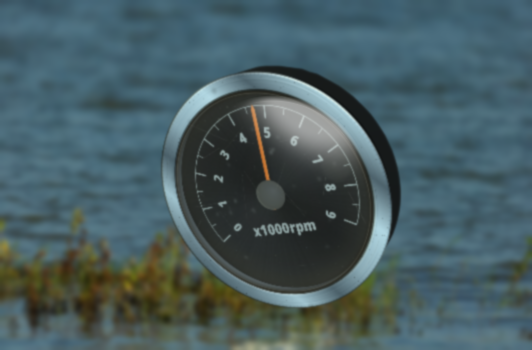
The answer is 4750 rpm
